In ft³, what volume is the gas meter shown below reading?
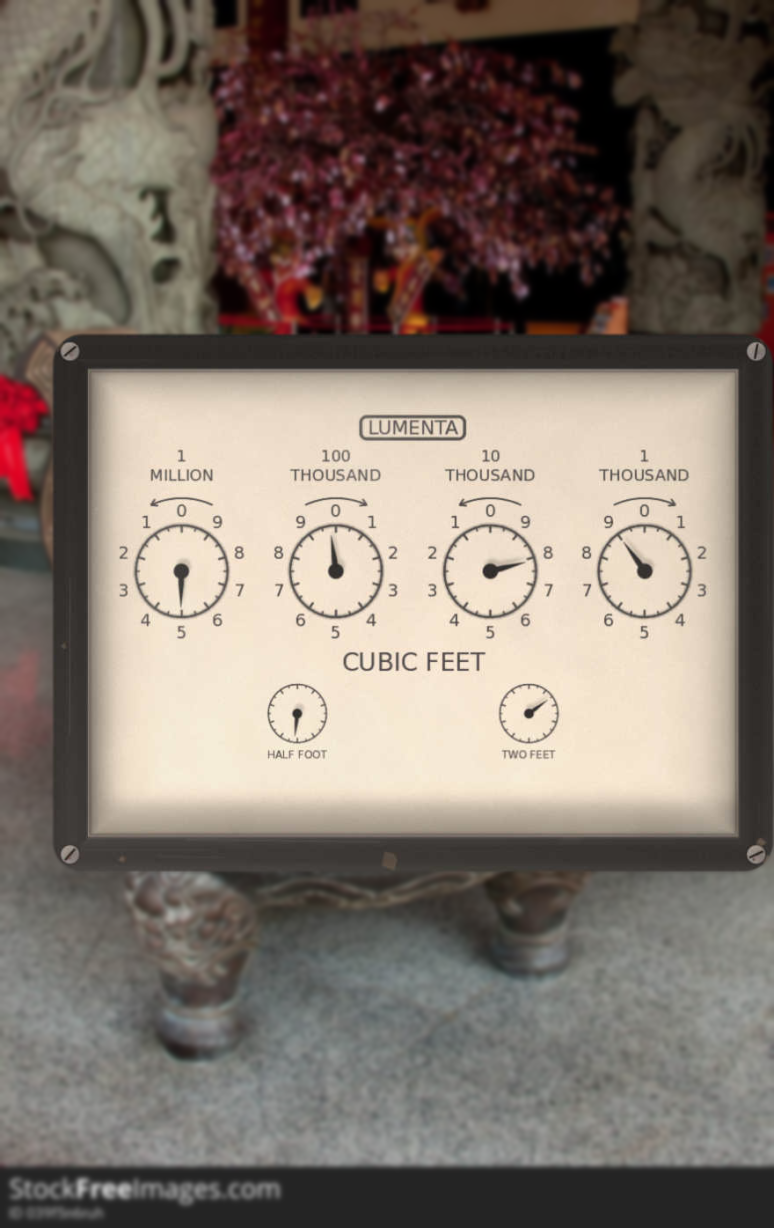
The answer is 497900 ft³
